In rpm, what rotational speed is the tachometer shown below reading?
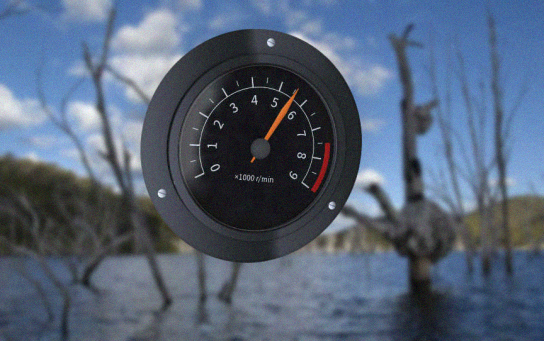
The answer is 5500 rpm
